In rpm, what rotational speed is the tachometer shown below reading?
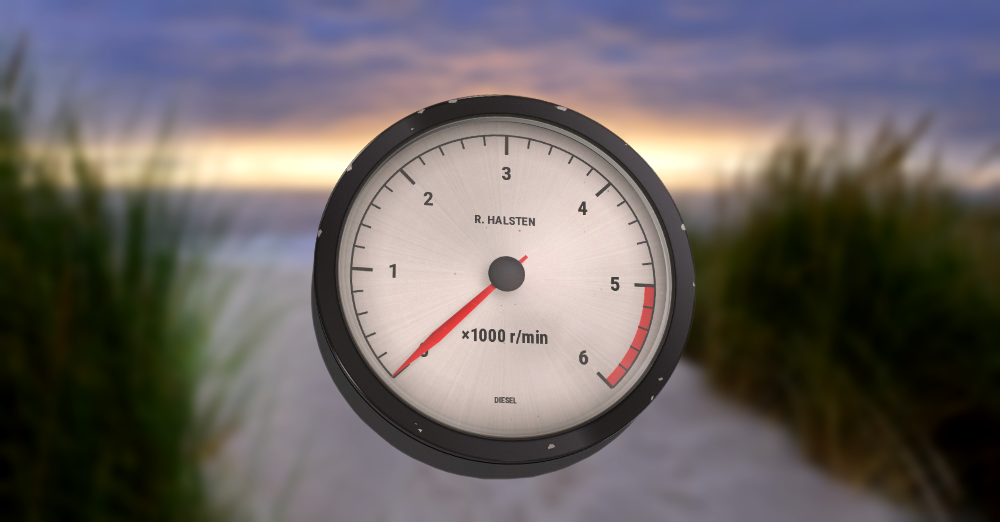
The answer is 0 rpm
